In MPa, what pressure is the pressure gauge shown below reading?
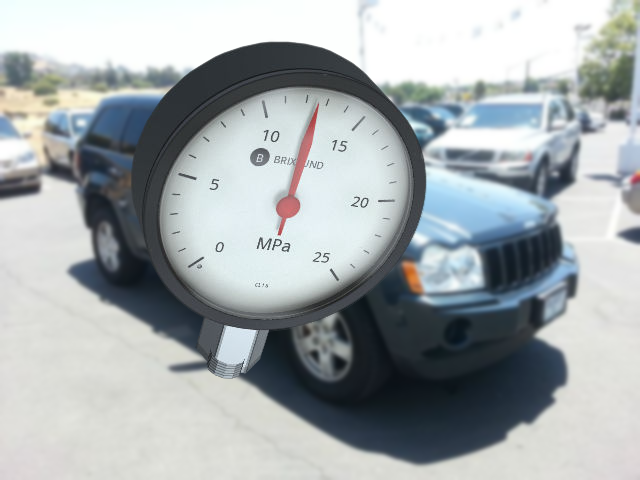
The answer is 12.5 MPa
